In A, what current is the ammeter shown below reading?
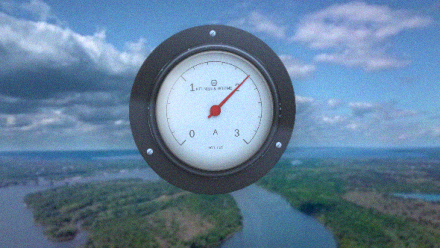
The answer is 2 A
